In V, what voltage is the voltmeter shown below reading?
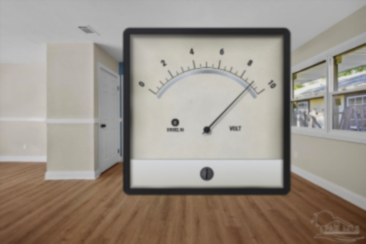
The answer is 9 V
